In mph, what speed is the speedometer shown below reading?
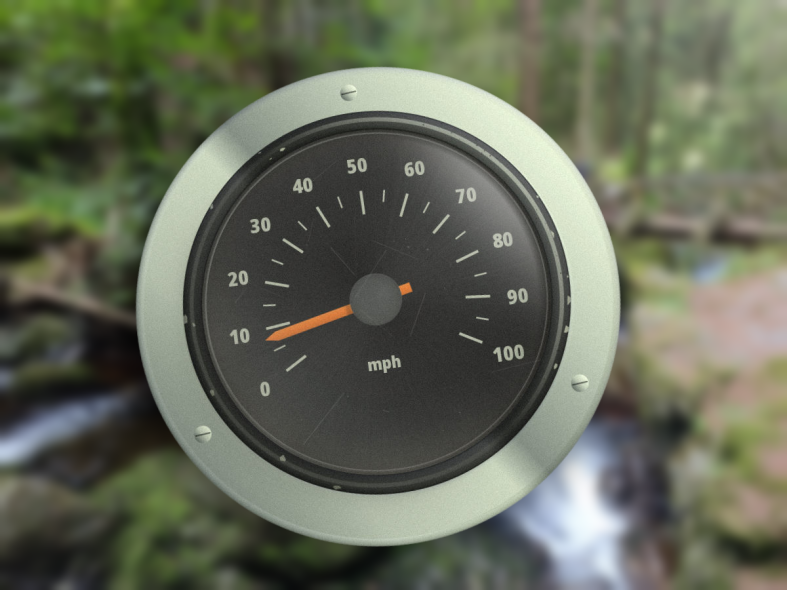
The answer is 7.5 mph
